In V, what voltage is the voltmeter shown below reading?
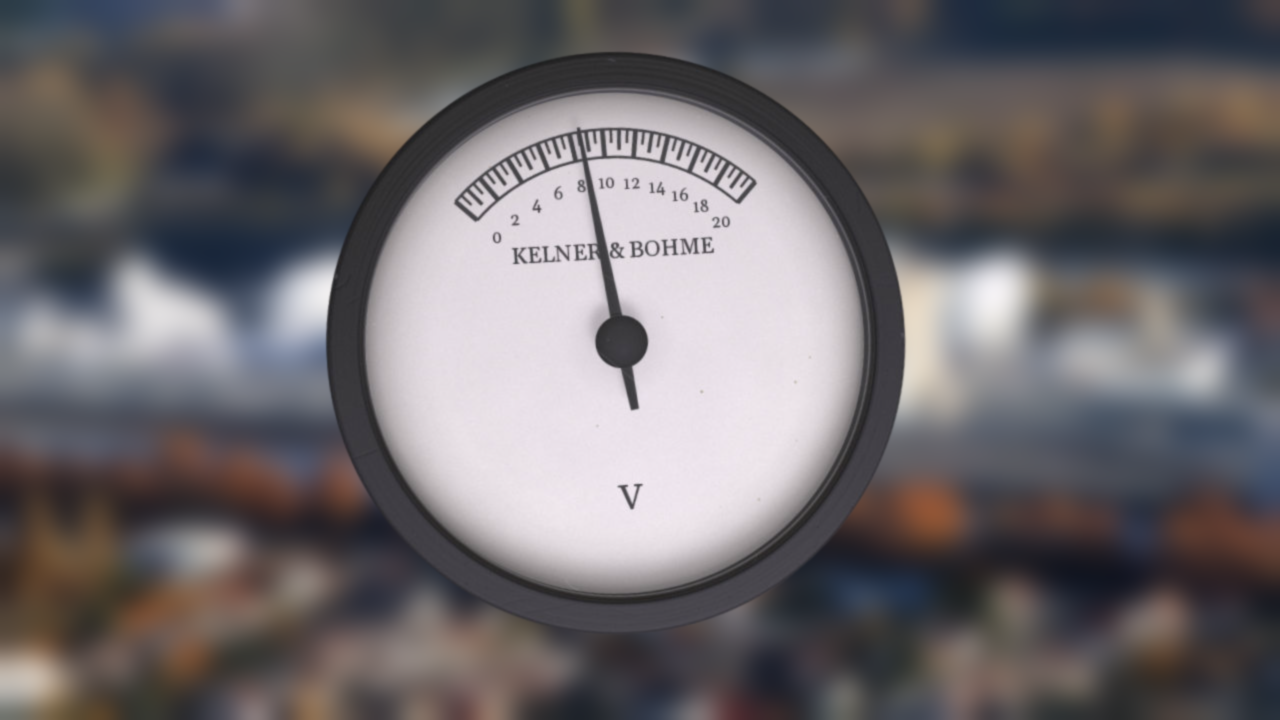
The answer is 8.5 V
